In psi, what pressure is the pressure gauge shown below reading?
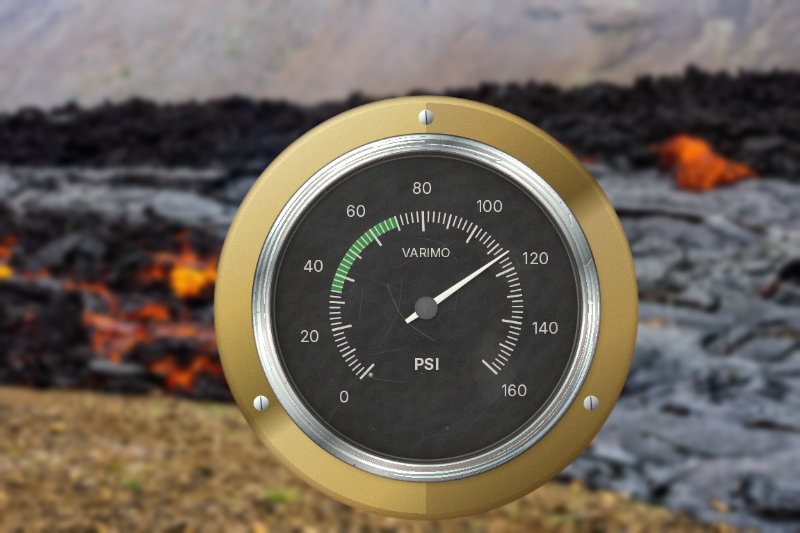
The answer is 114 psi
